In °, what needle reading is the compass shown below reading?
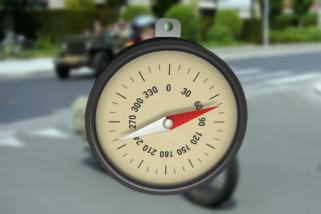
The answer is 70 °
